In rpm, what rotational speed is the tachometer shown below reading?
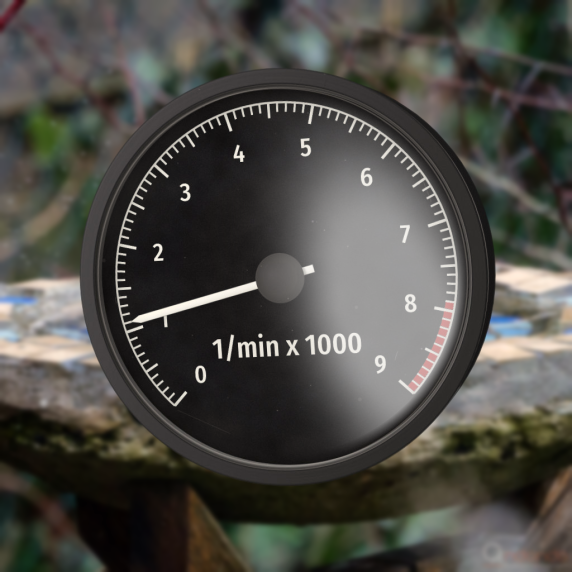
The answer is 1100 rpm
